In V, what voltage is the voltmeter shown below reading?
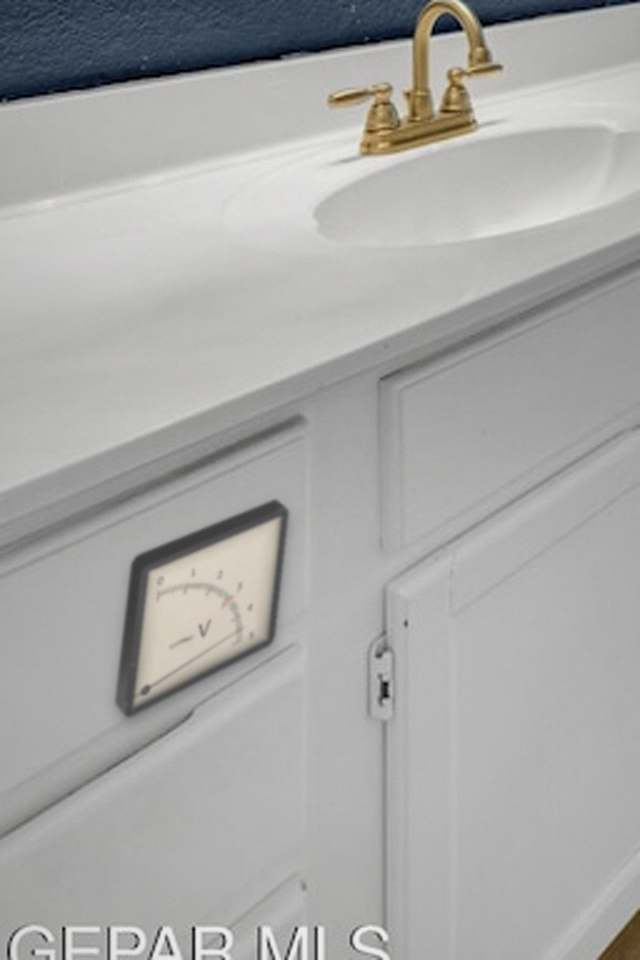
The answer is 4.5 V
